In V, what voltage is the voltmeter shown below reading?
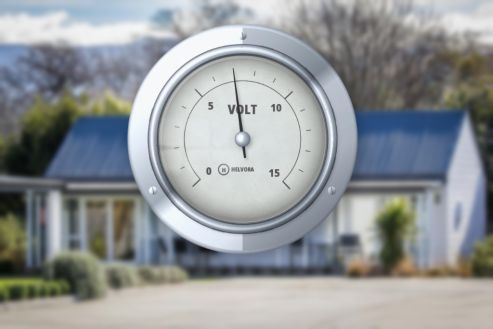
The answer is 7 V
